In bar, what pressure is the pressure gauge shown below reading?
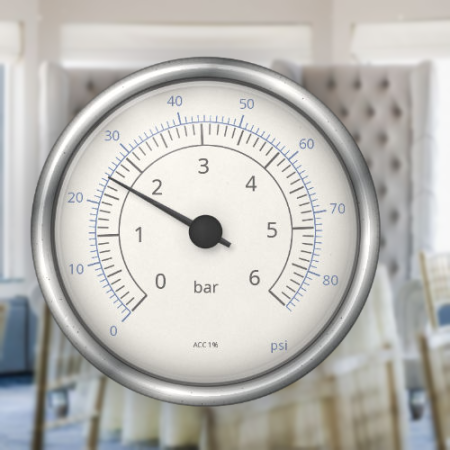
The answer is 1.7 bar
